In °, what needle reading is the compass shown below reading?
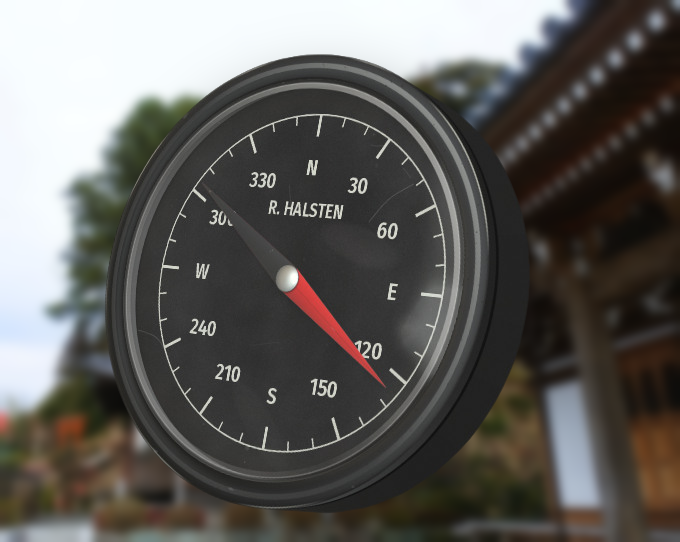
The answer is 125 °
